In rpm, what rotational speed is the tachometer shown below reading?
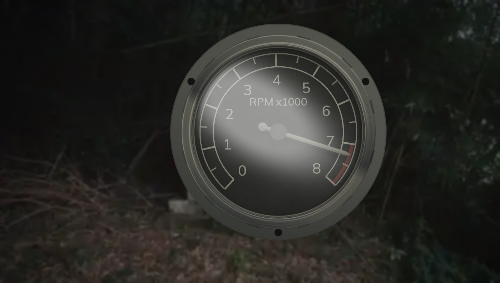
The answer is 7250 rpm
